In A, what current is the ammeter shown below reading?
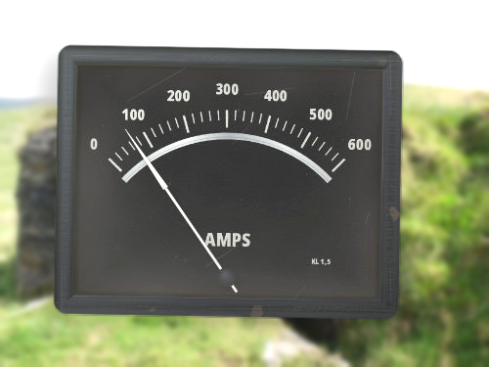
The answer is 70 A
